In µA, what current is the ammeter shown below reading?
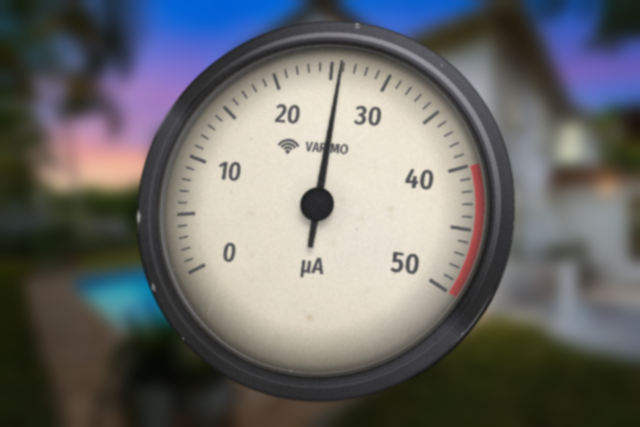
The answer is 26 µA
